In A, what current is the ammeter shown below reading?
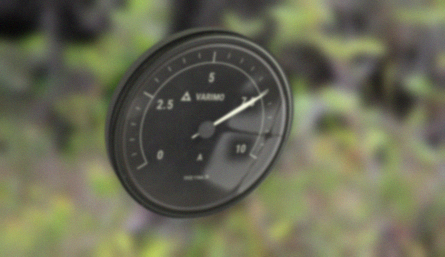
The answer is 7.5 A
